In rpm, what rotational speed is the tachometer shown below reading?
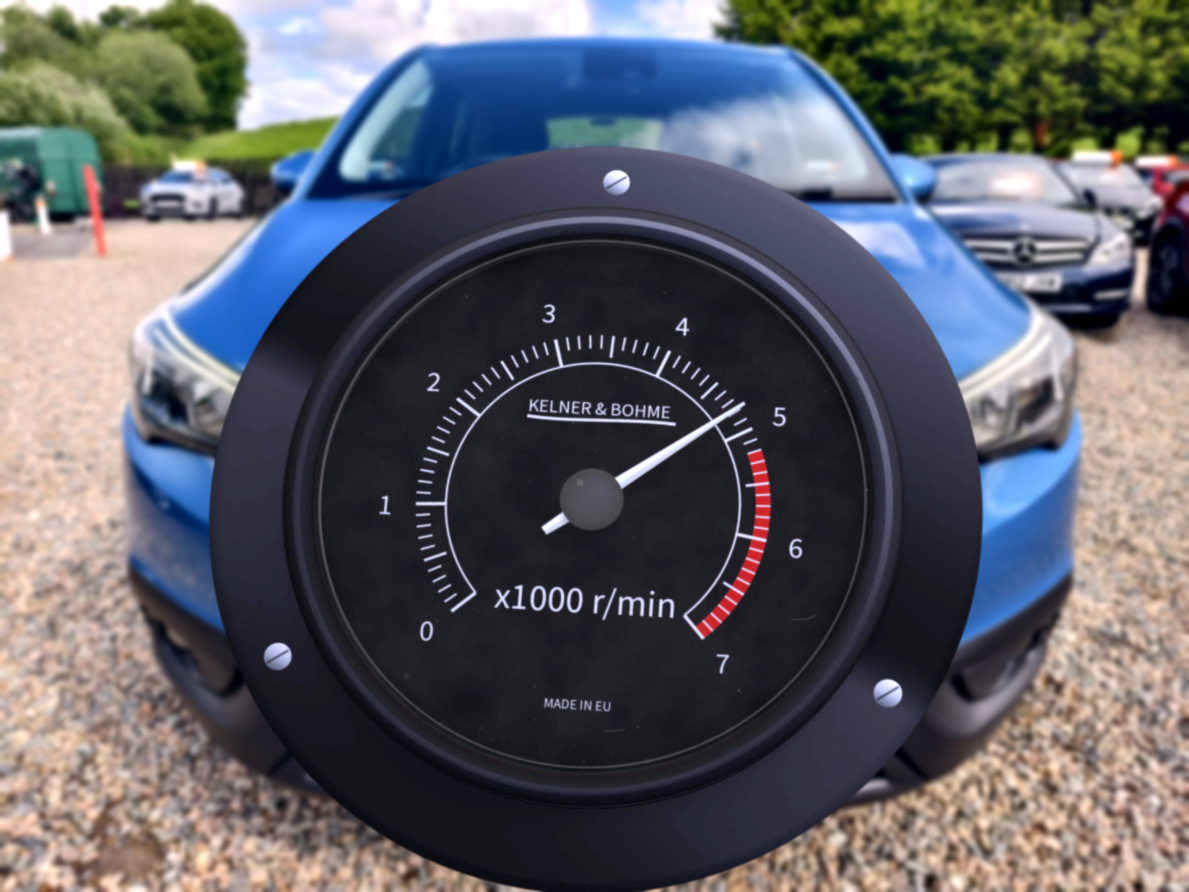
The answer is 4800 rpm
